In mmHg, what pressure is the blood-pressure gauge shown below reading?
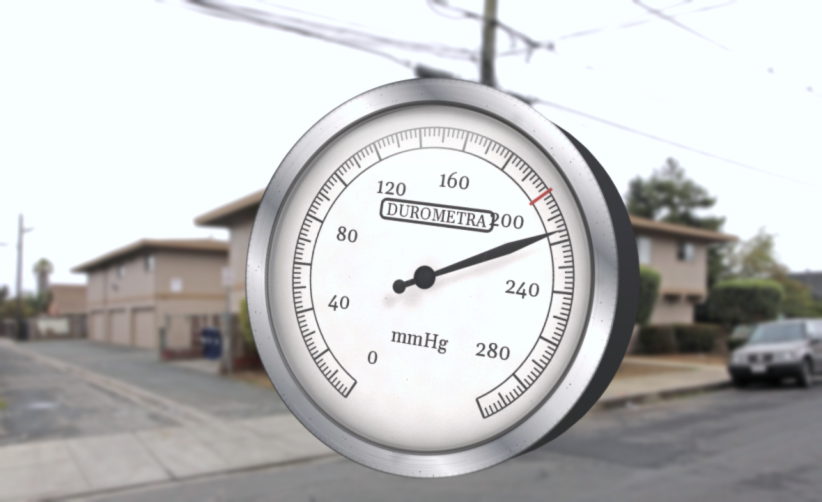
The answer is 216 mmHg
